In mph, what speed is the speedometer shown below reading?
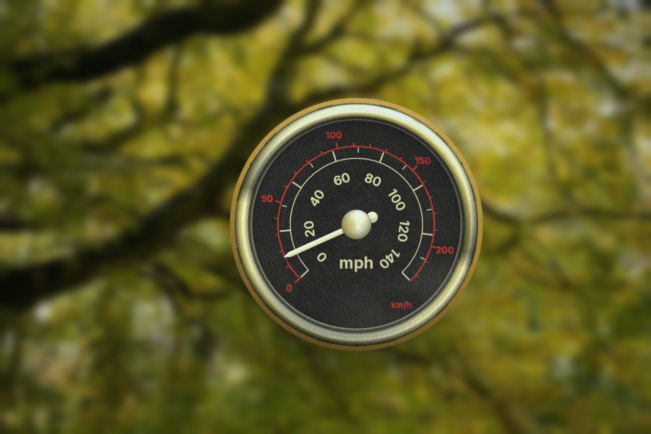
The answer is 10 mph
